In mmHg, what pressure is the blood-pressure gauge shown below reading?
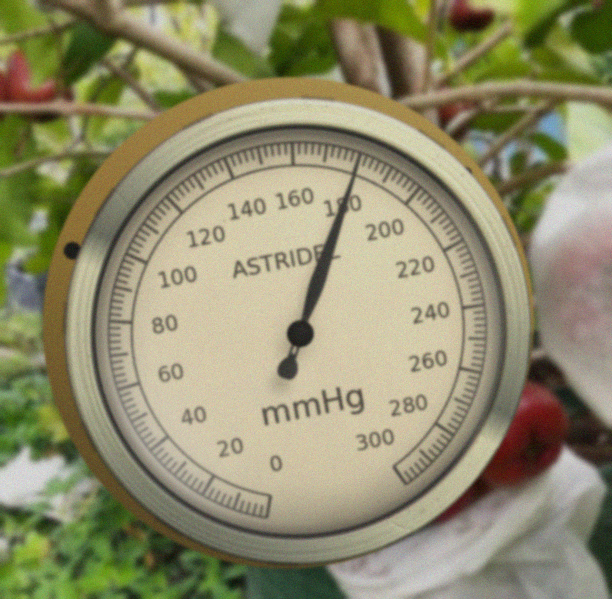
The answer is 180 mmHg
